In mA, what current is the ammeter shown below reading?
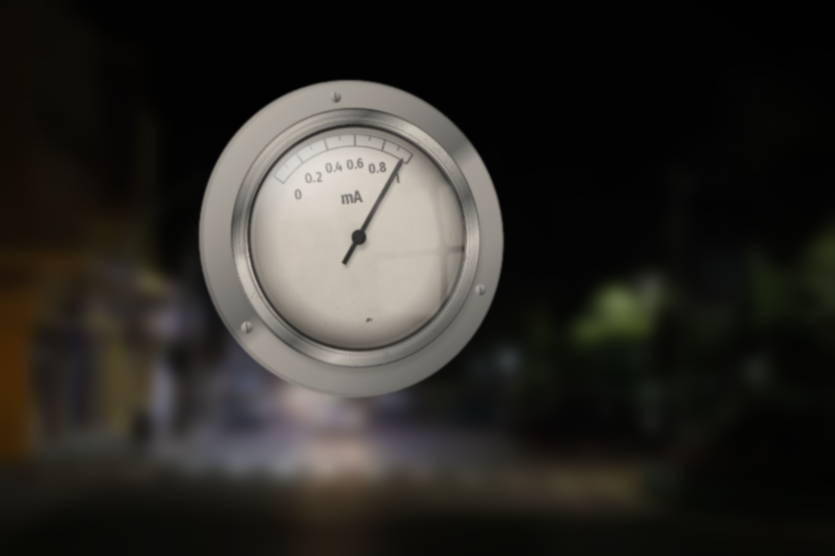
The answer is 0.95 mA
